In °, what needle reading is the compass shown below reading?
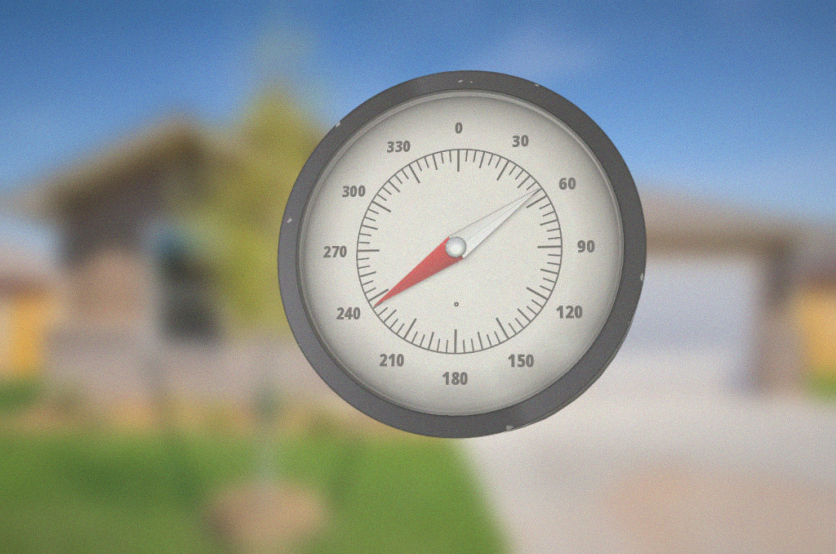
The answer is 235 °
